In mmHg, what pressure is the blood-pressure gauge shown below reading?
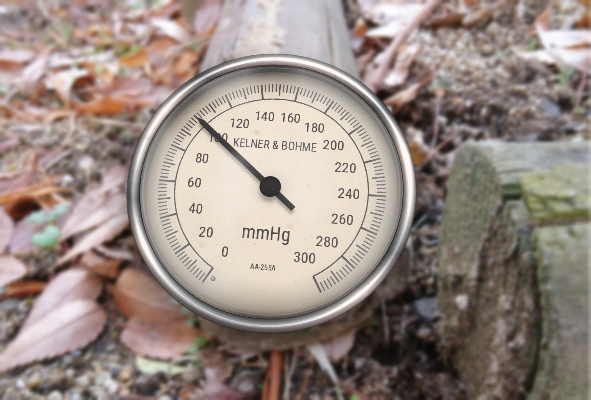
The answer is 100 mmHg
